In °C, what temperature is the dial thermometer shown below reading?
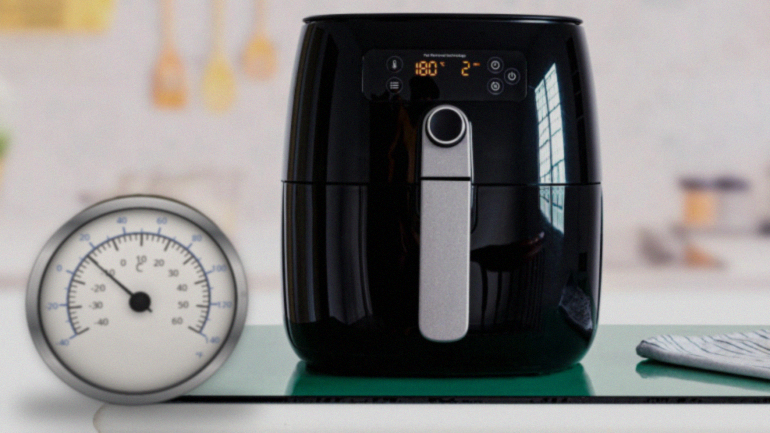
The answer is -10 °C
